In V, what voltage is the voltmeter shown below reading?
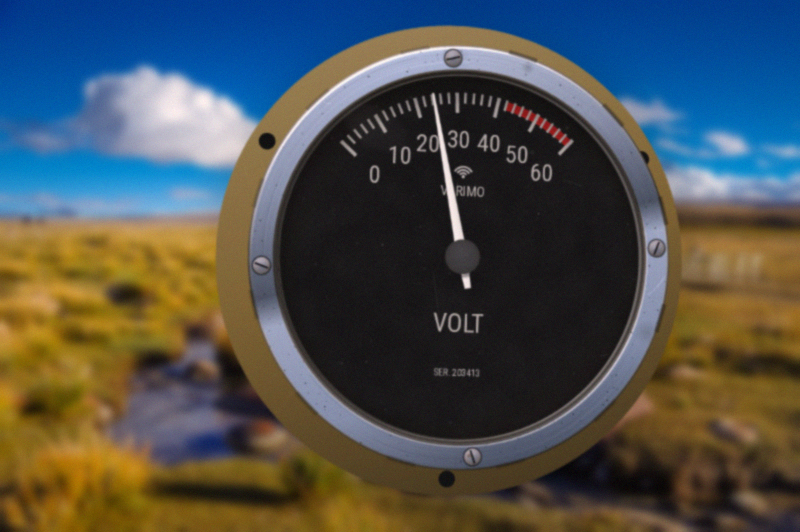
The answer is 24 V
